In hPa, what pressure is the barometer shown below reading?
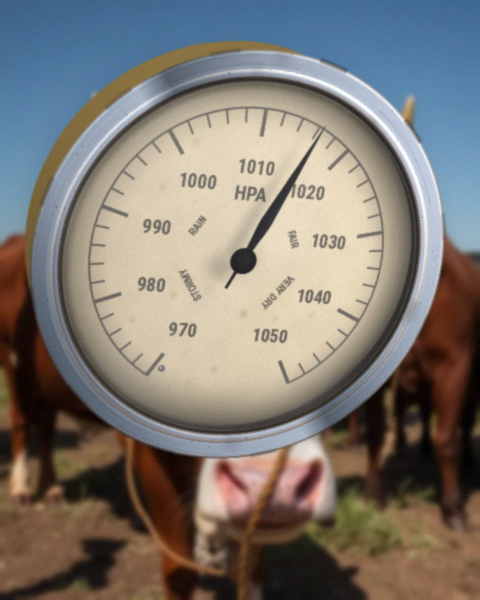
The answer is 1016 hPa
